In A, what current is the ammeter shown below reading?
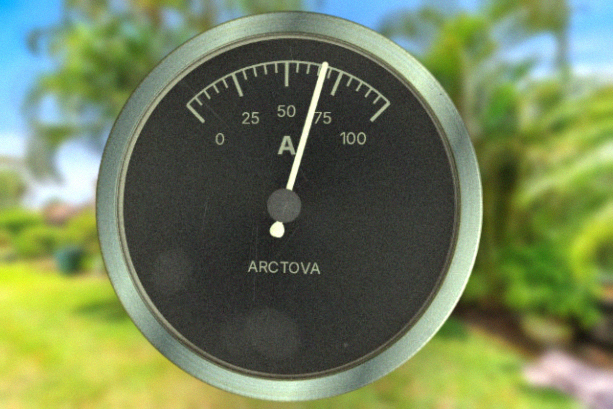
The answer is 67.5 A
